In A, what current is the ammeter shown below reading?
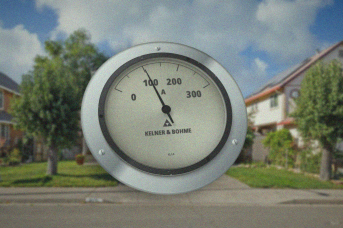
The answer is 100 A
